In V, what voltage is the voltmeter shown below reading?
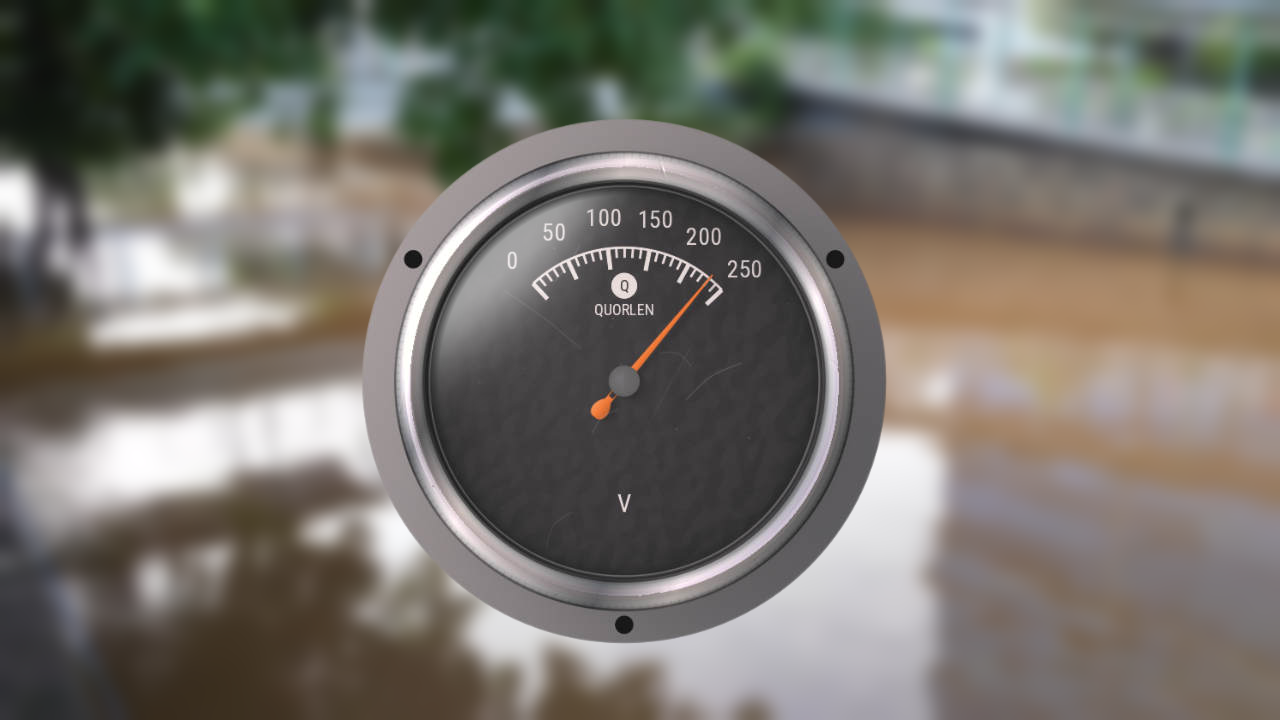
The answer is 230 V
